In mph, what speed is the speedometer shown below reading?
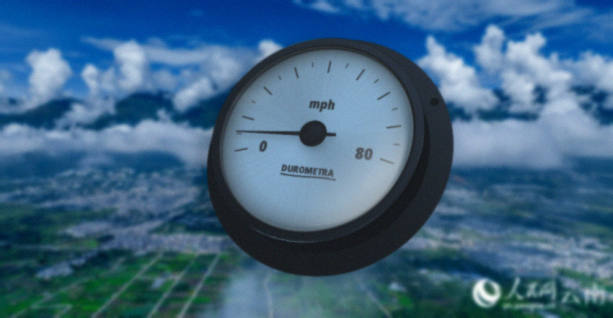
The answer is 5 mph
